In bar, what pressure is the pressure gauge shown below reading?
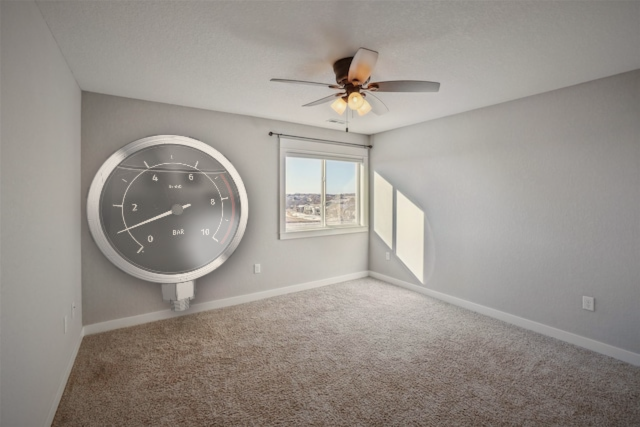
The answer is 1 bar
